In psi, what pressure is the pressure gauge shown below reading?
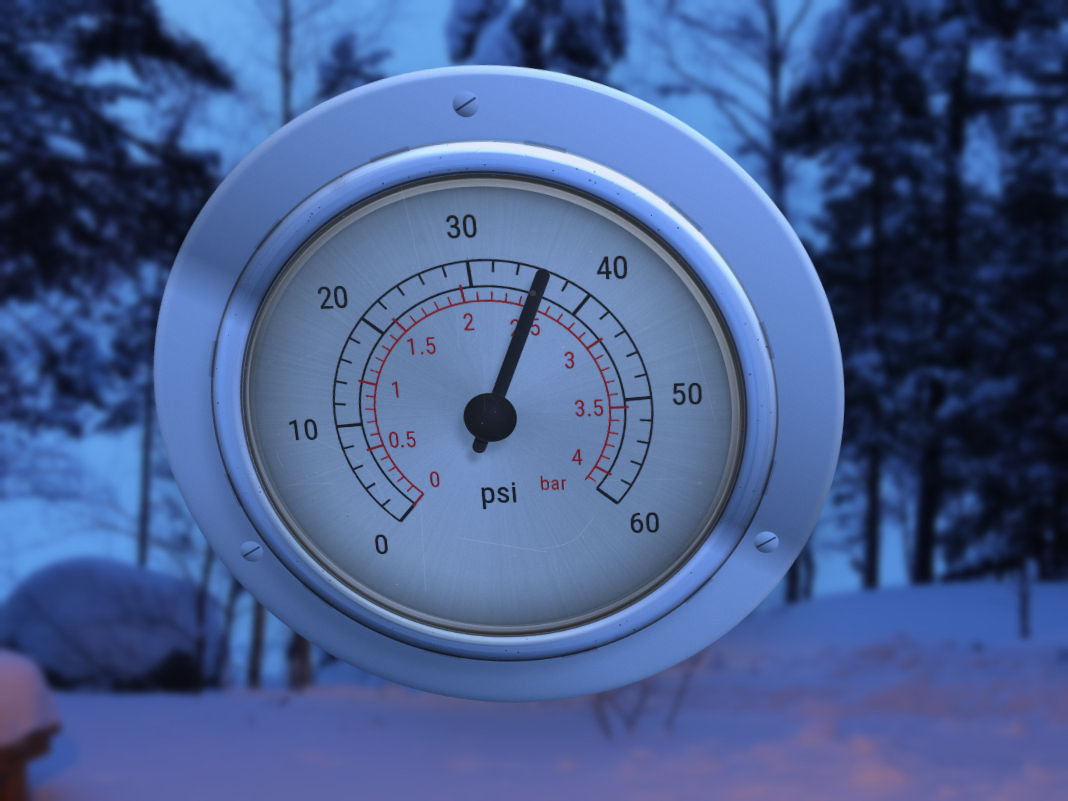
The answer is 36 psi
